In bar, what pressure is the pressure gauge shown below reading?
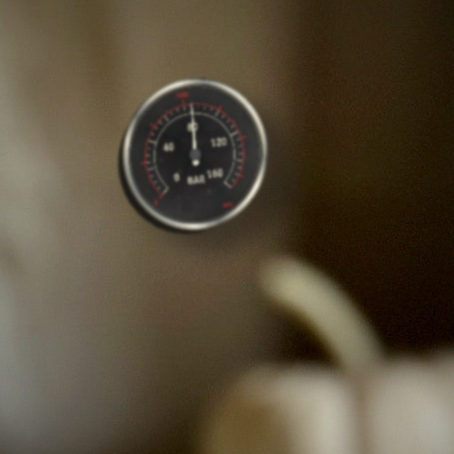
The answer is 80 bar
